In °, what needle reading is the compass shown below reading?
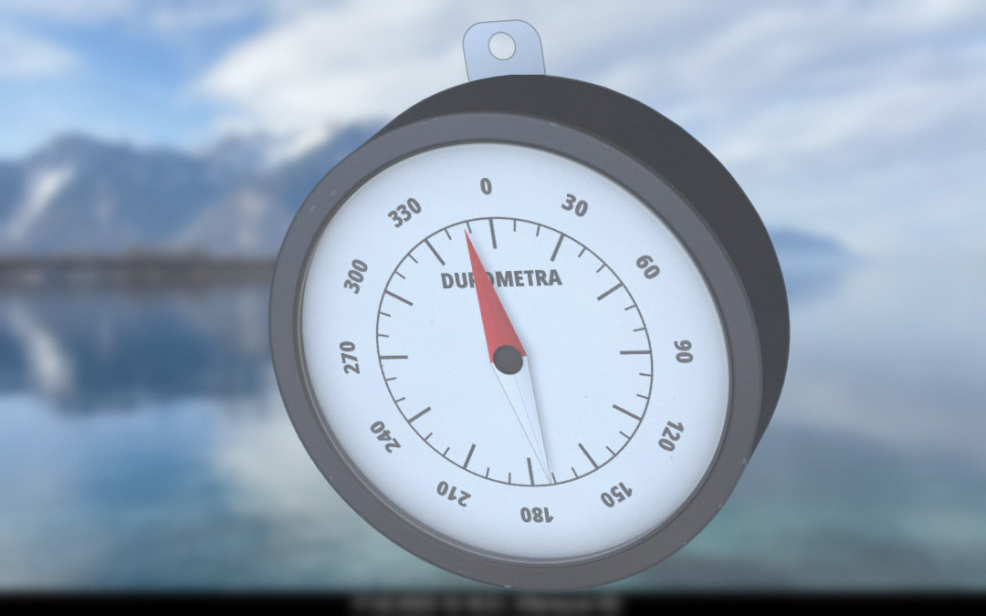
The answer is 350 °
